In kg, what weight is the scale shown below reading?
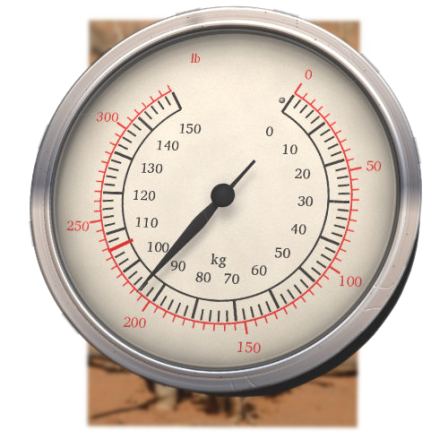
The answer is 94 kg
